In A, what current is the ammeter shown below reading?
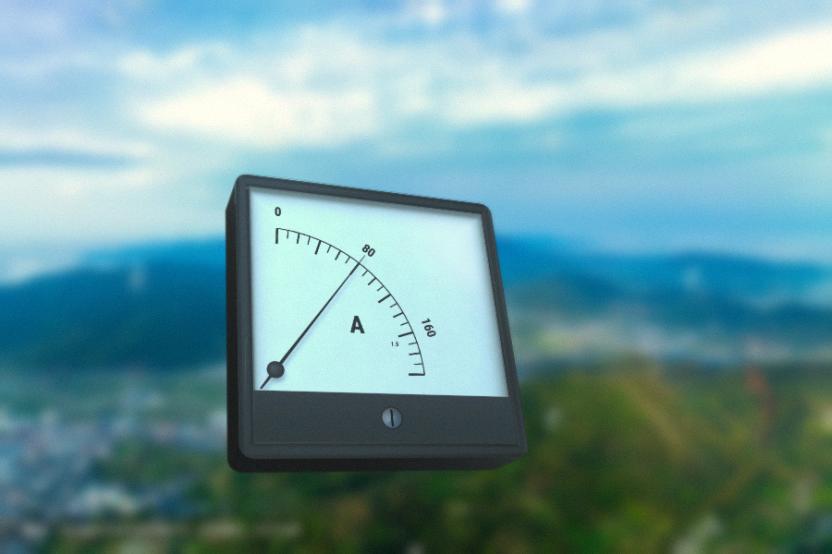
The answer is 80 A
